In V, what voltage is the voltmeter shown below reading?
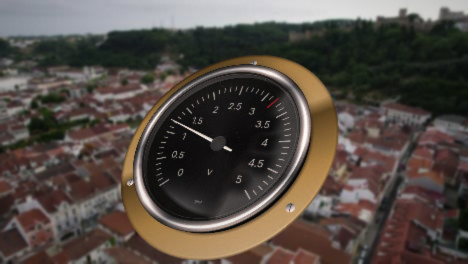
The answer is 1.2 V
